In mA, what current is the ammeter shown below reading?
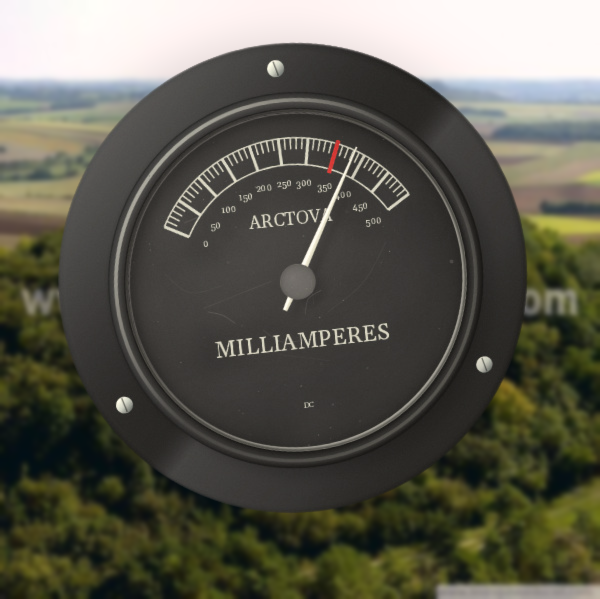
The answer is 380 mA
